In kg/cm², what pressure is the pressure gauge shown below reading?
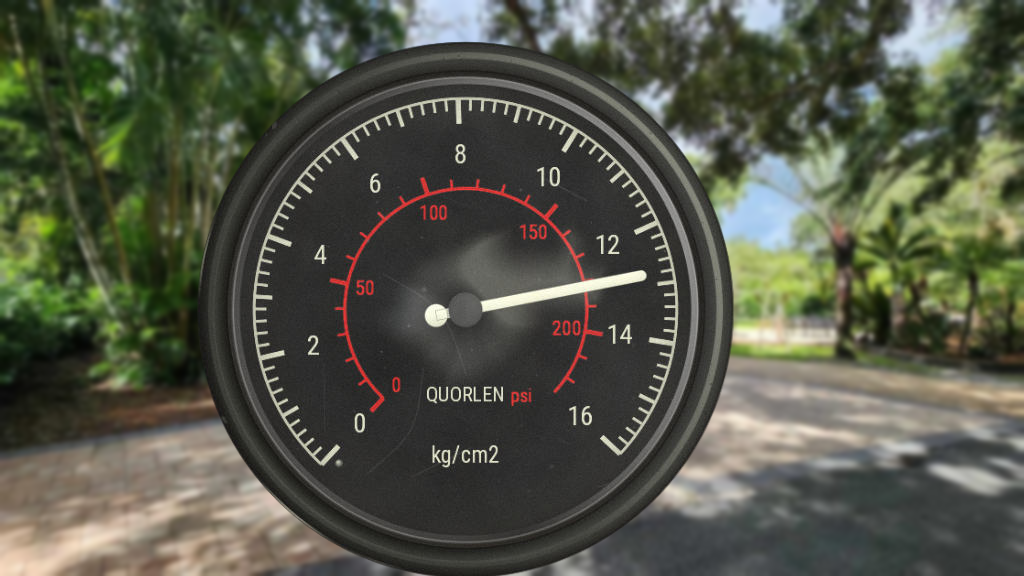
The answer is 12.8 kg/cm²
